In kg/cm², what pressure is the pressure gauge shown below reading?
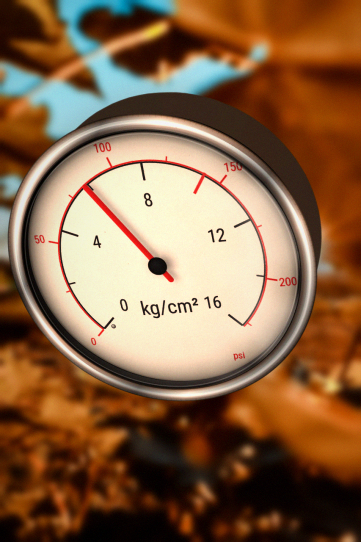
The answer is 6 kg/cm²
